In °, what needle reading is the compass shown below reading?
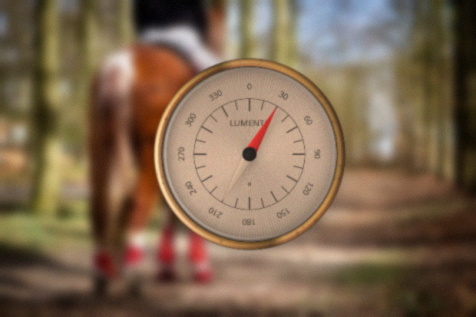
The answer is 30 °
